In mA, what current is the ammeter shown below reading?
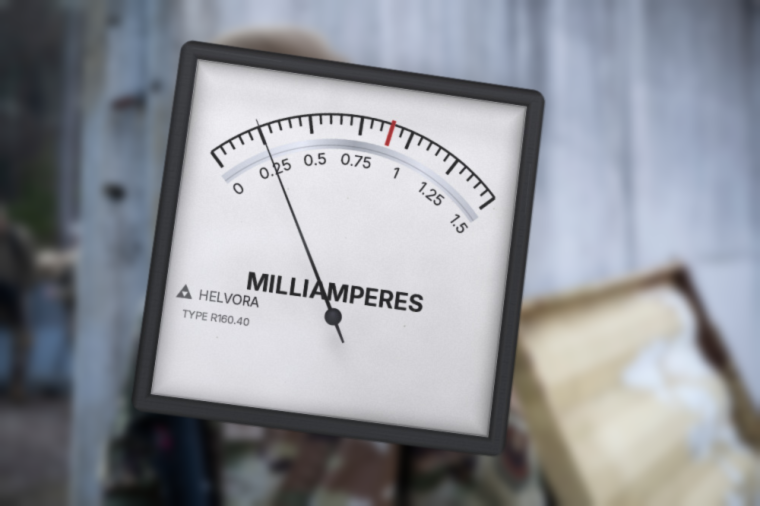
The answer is 0.25 mA
